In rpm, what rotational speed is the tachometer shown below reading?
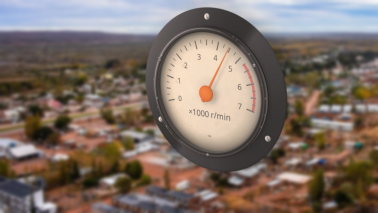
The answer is 4500 rpm
